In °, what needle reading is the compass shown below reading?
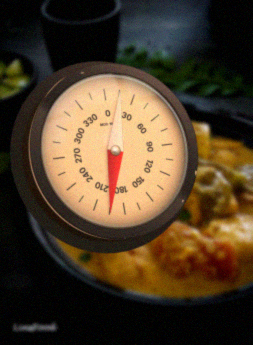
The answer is 195 °
